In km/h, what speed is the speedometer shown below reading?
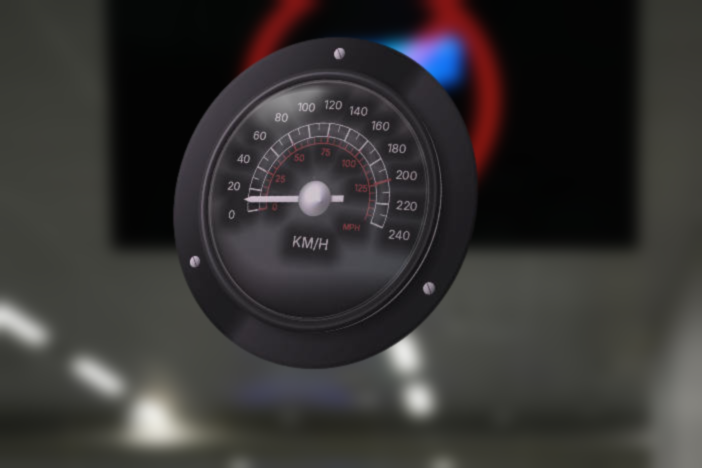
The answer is 10 km/h
